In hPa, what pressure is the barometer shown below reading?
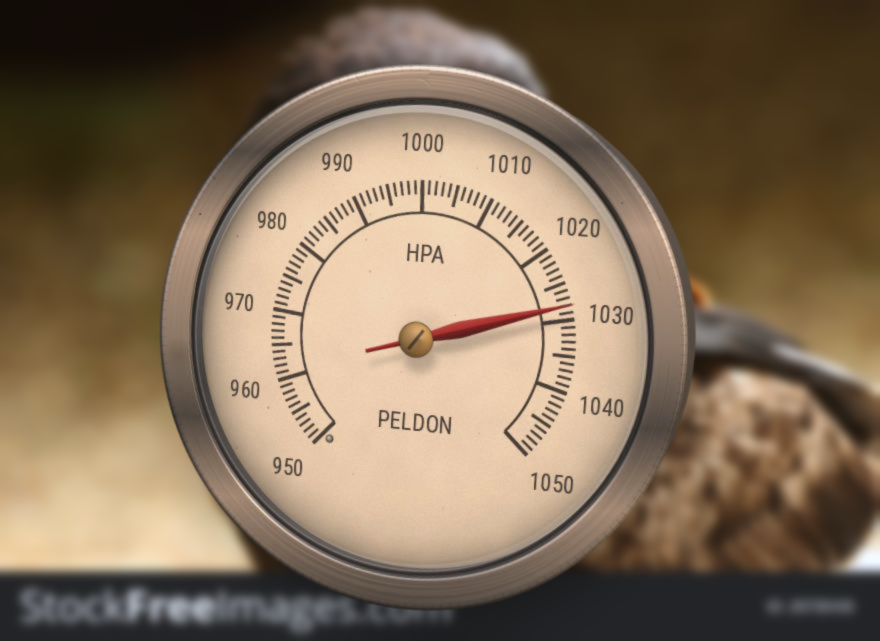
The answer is 1028 hPa
